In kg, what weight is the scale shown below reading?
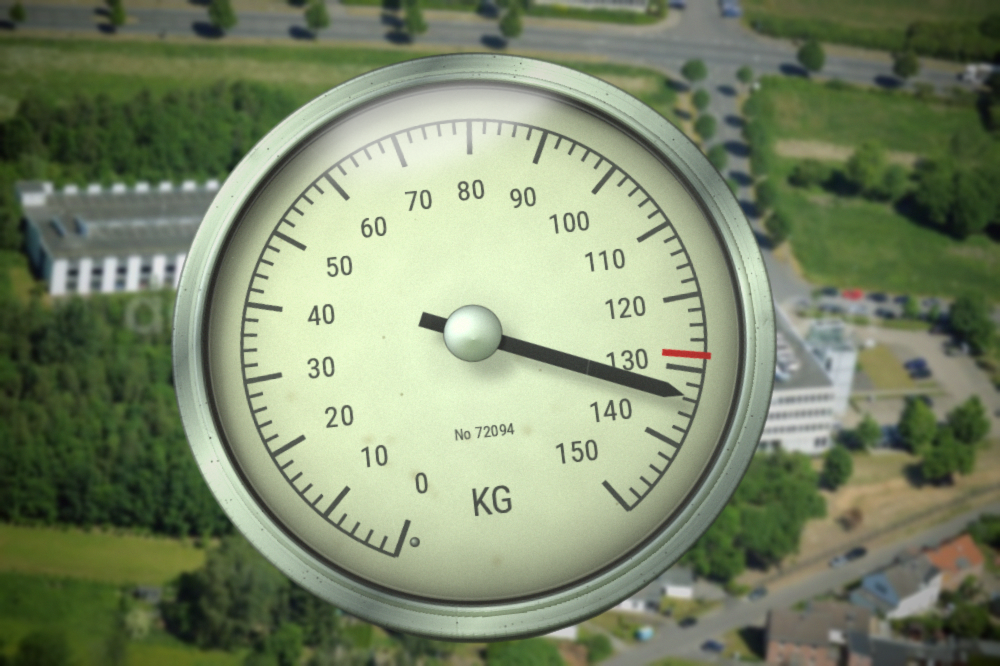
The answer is 134 kg
